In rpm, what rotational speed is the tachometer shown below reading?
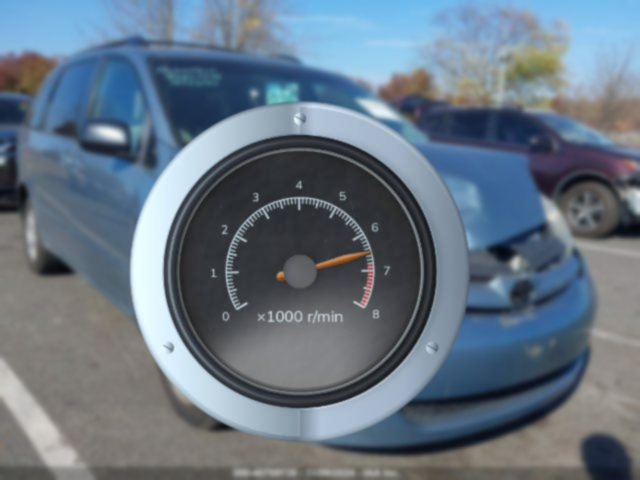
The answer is 6500 rpm
